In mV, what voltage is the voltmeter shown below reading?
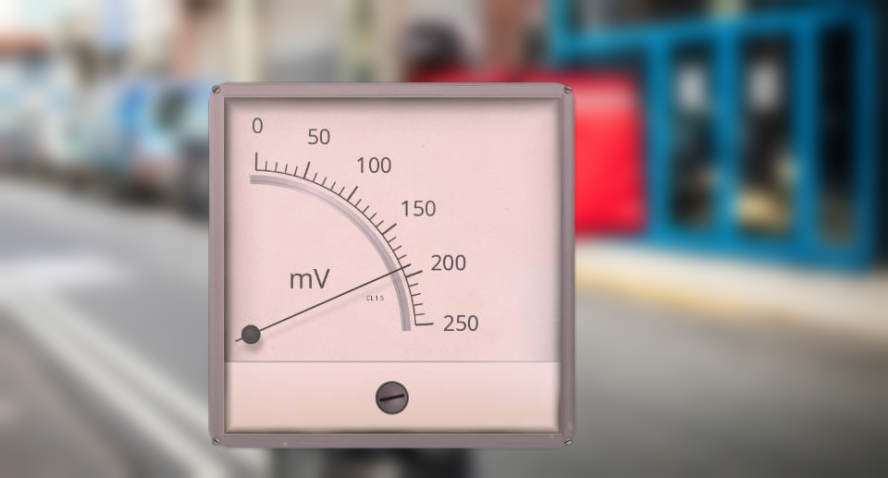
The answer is 190 mV
